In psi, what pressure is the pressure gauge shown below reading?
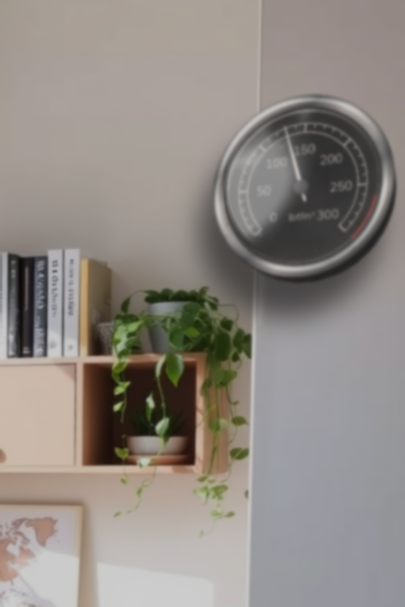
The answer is 130 psi
